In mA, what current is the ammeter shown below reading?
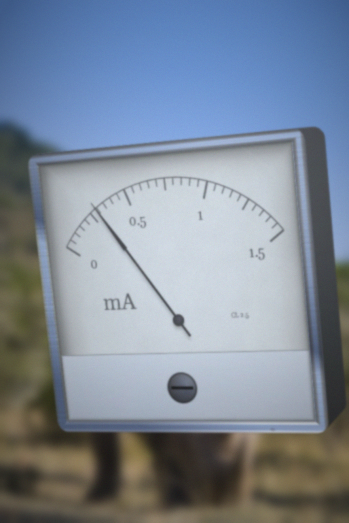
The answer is 0.3 mA
